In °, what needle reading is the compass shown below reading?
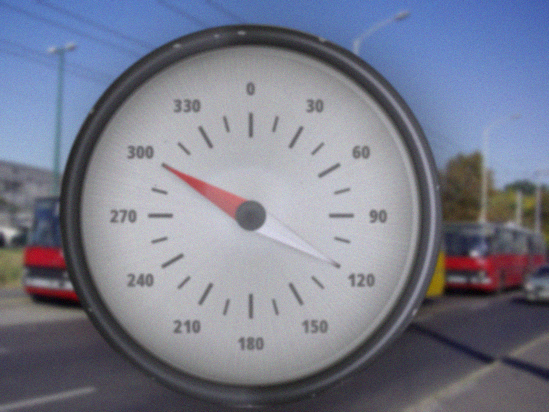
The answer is 300 °
